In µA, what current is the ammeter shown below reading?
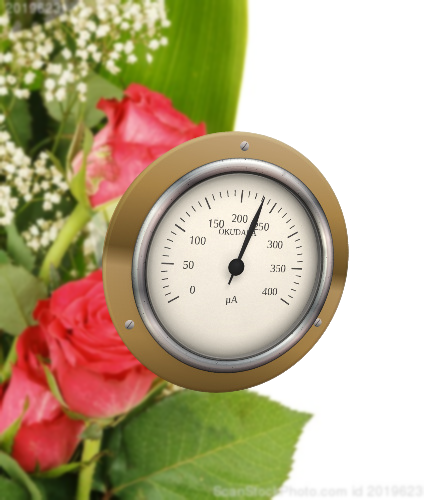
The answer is 230 µA
